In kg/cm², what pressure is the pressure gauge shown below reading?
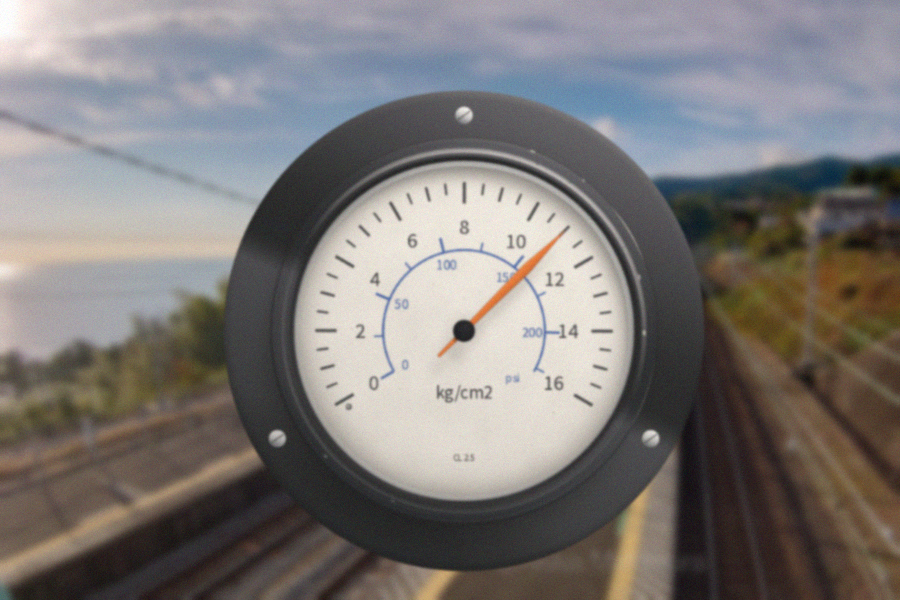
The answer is 11 kg/cm²
